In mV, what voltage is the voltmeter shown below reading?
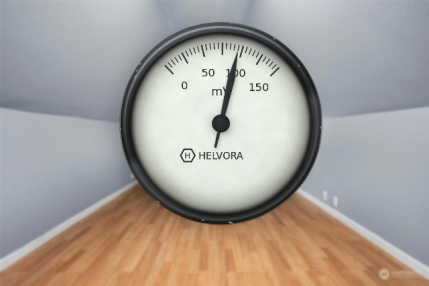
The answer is 95 mV
